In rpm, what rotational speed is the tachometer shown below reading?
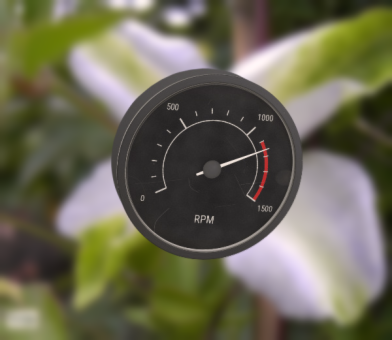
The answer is 1150 rpm
